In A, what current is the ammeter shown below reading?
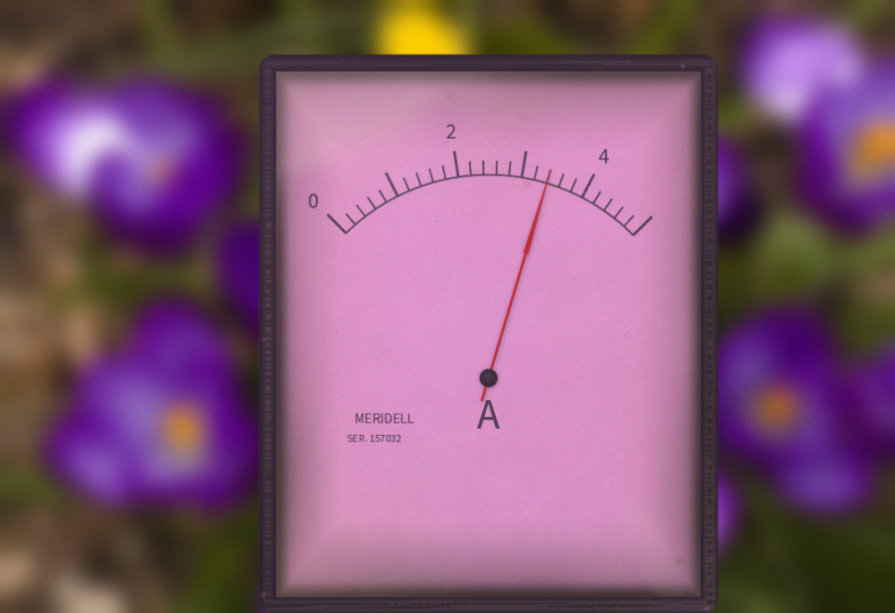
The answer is 3.4 A
